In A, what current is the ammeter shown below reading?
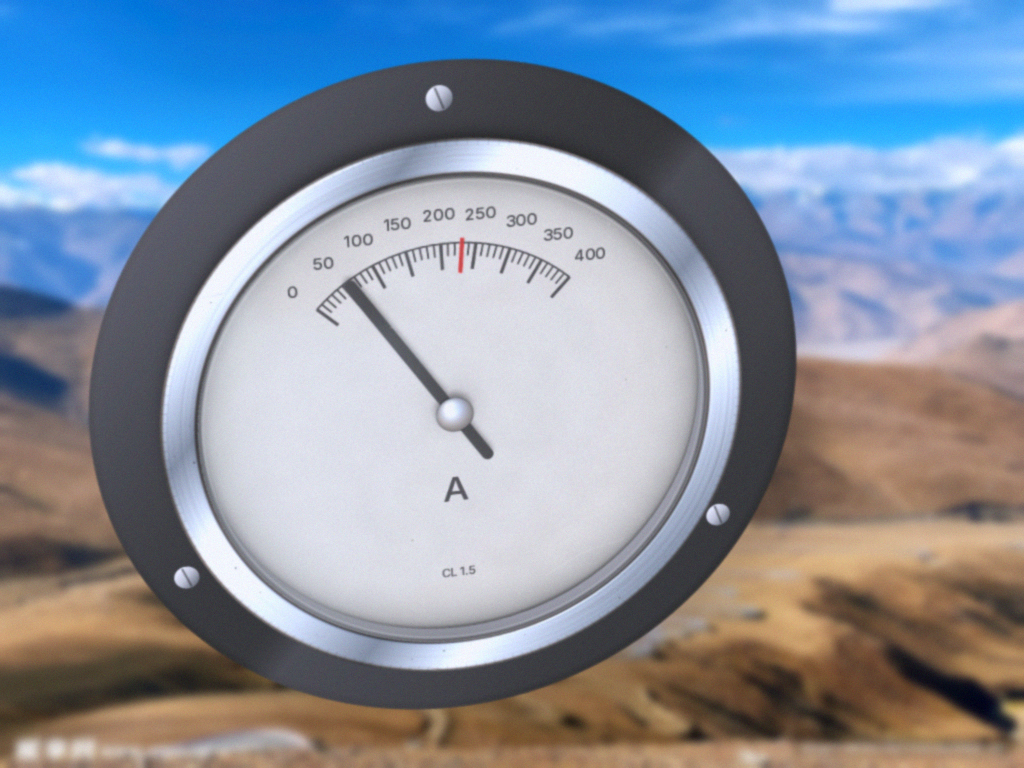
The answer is 60 A
